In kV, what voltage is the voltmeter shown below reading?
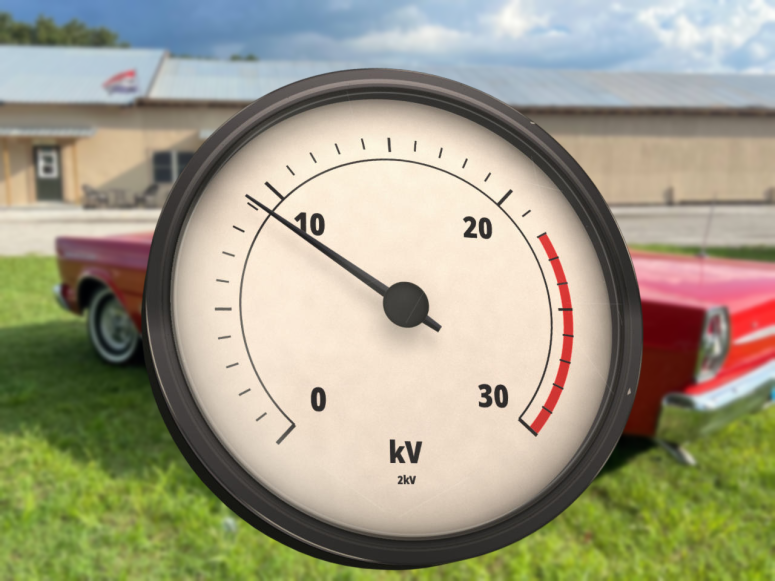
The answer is 9 kV
